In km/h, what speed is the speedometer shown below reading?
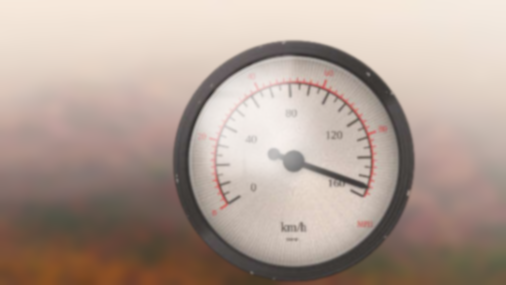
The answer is 155 km/h
